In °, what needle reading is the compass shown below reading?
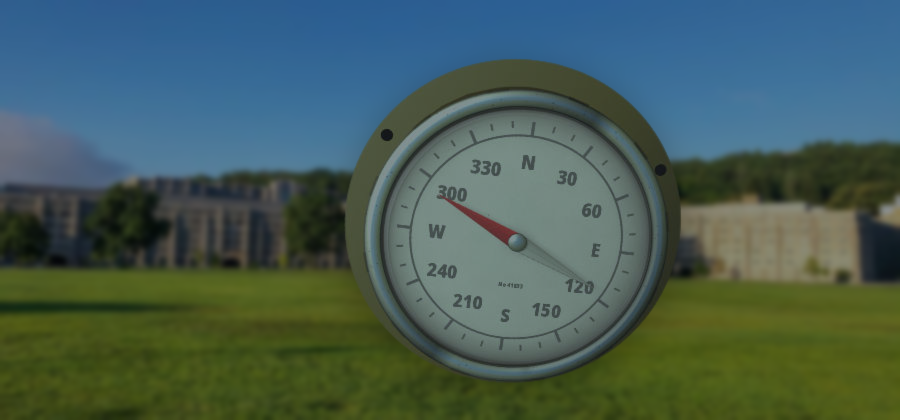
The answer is 295 °
